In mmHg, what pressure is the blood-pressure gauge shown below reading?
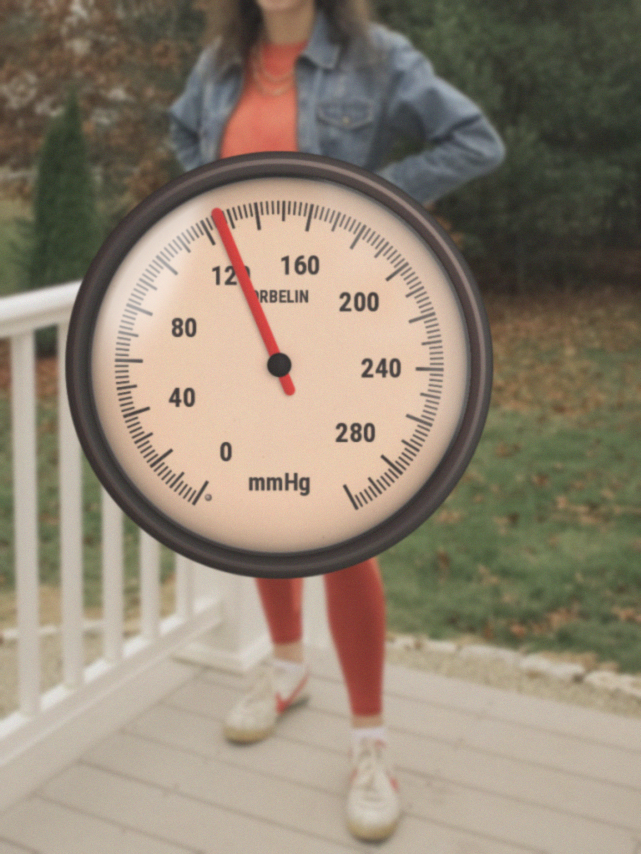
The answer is 126 mmHg
